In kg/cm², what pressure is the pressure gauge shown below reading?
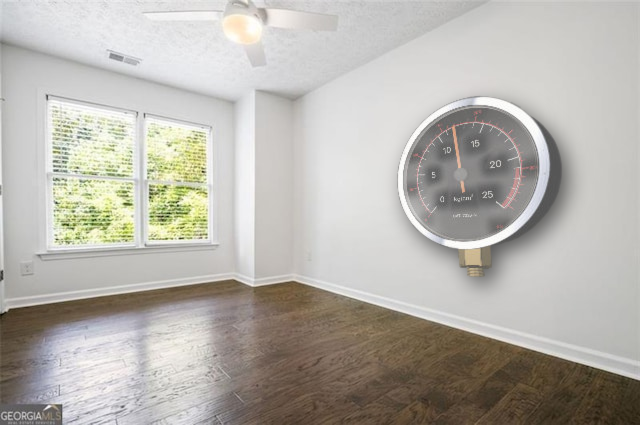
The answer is 12 kg/cm²
